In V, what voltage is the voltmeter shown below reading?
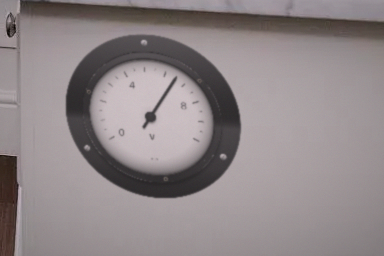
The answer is 6.5 V
